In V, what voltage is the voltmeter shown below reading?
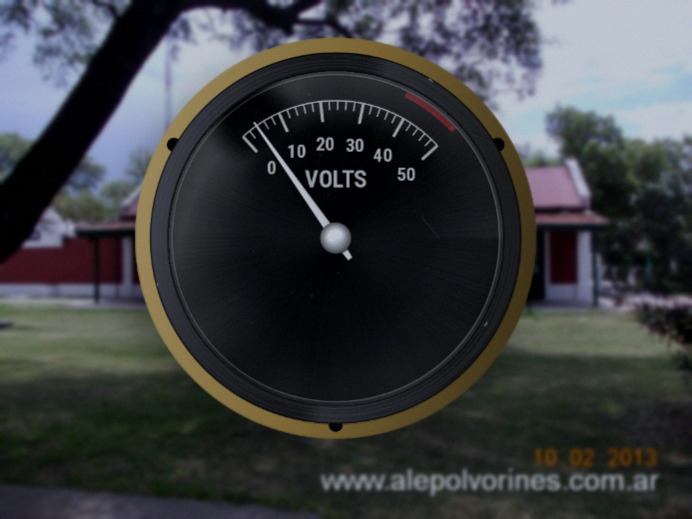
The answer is 4 V
